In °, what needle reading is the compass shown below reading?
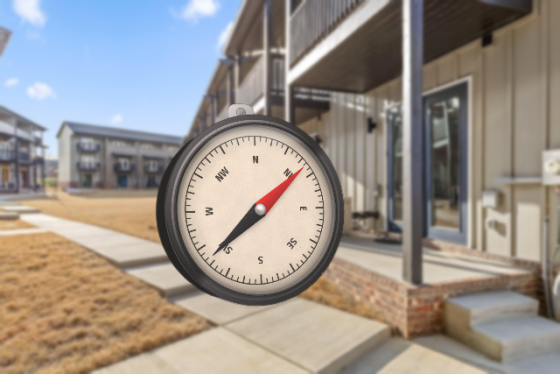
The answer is 50 °
